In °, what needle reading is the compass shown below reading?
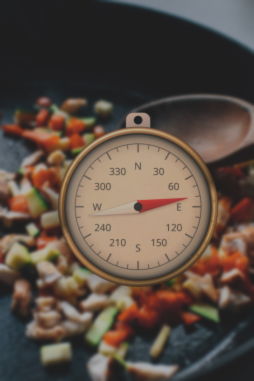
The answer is 80 °
